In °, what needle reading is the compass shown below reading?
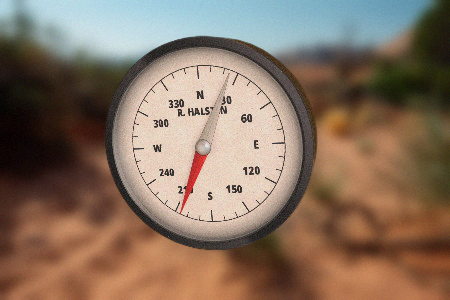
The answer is 205 °
